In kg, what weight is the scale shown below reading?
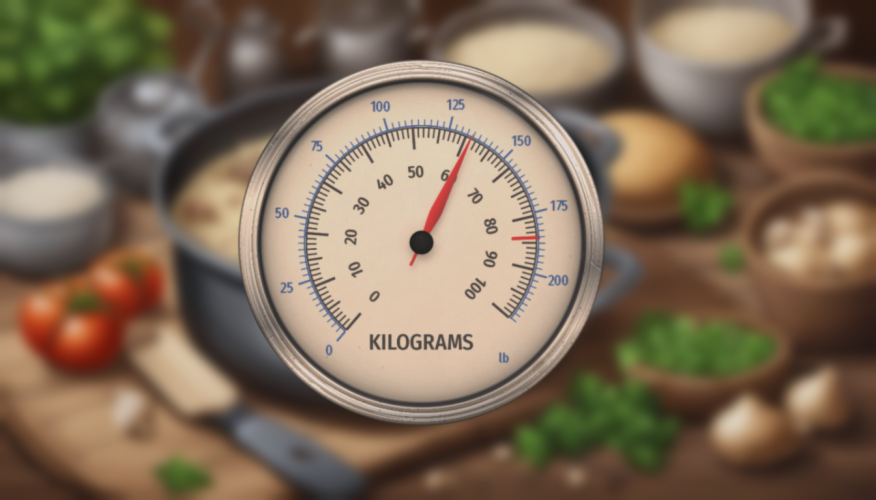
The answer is 61 kg
